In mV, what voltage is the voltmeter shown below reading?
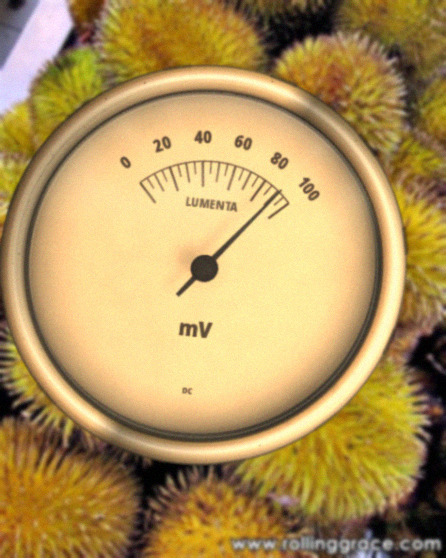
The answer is 90 mV
